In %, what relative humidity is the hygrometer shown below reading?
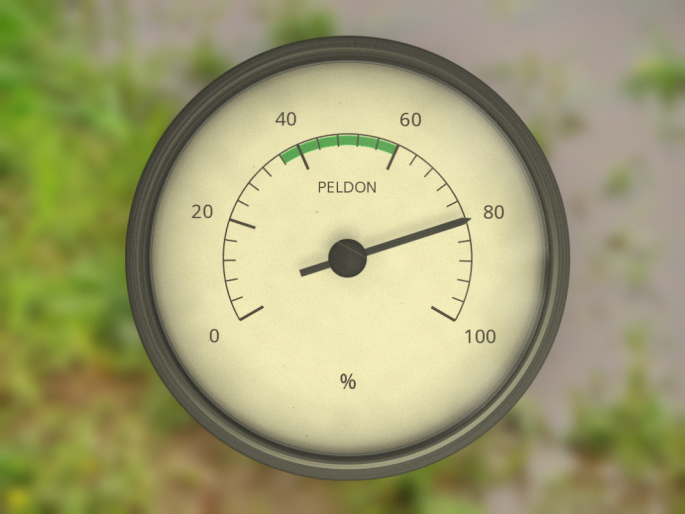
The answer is 80 %
